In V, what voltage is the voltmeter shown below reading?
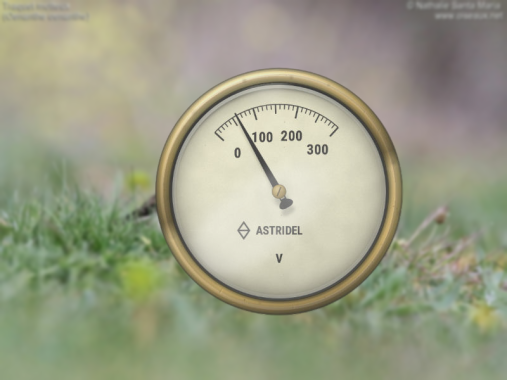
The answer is 60 V
